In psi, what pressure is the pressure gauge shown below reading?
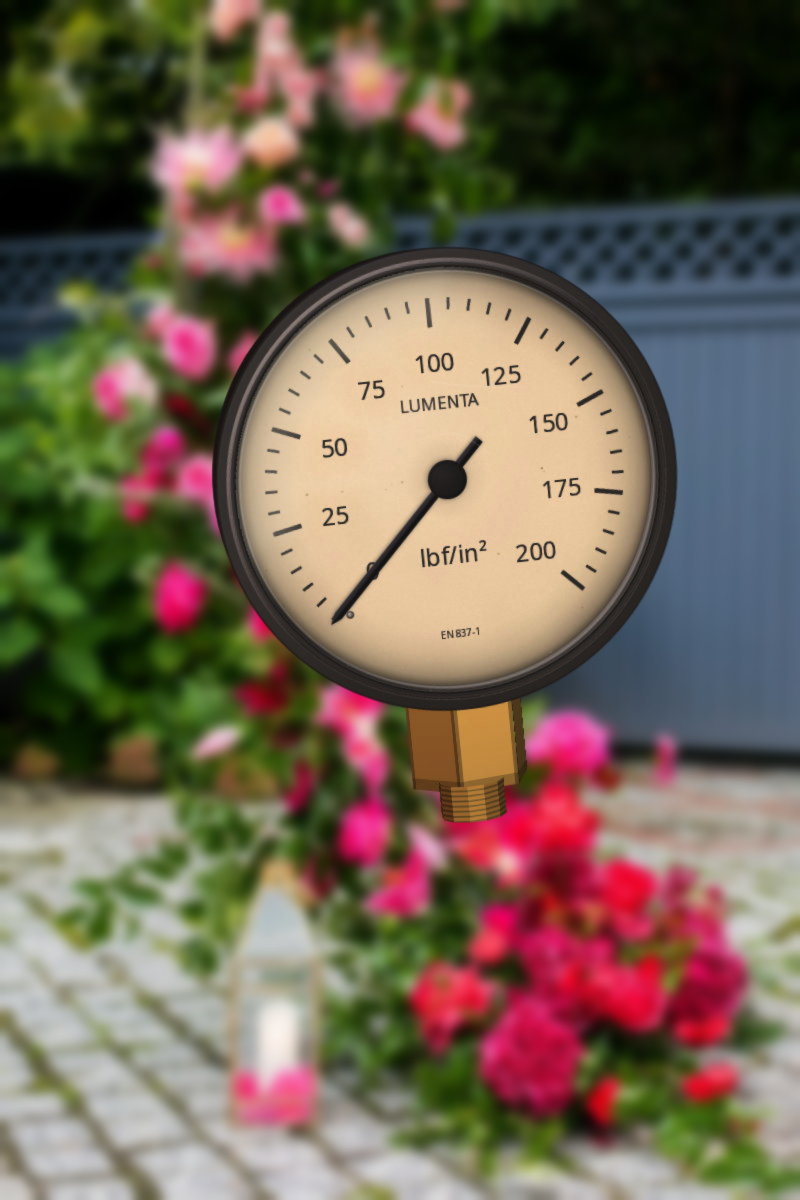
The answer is 0 psi
